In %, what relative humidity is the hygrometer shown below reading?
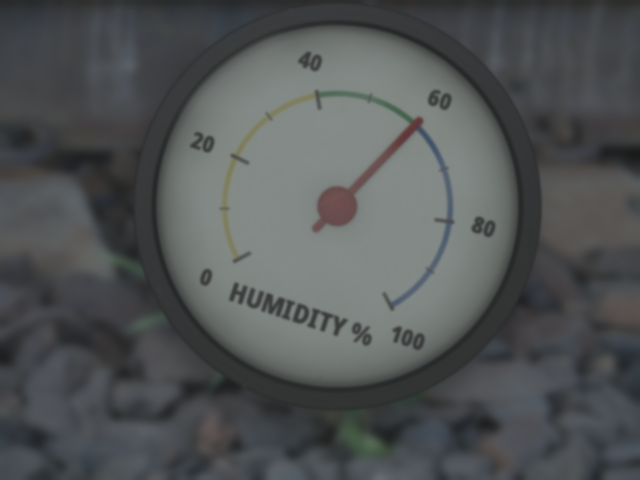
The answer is 60 %
